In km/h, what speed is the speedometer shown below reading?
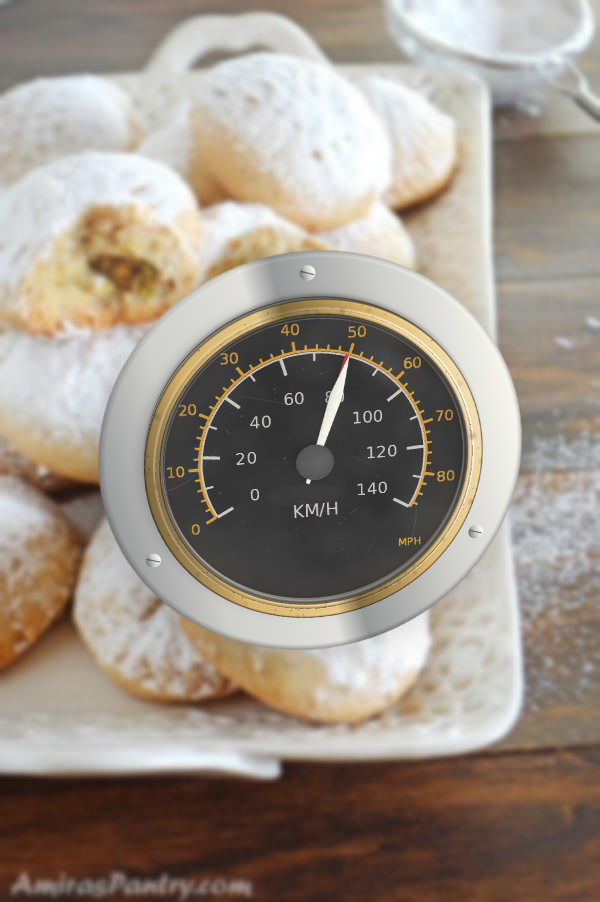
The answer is 80 km/h
